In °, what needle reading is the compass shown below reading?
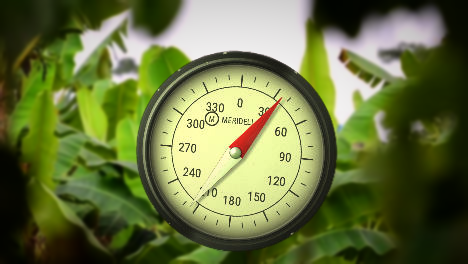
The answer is 35 °
